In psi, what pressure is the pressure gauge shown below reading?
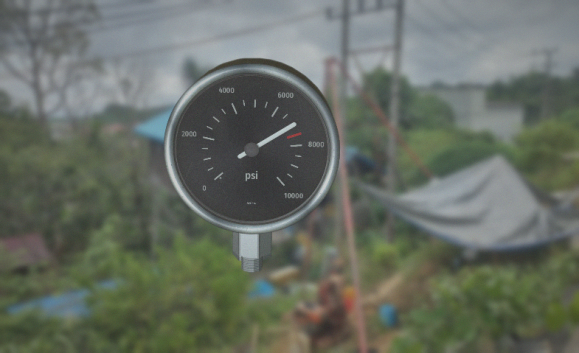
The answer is 7000 psi
